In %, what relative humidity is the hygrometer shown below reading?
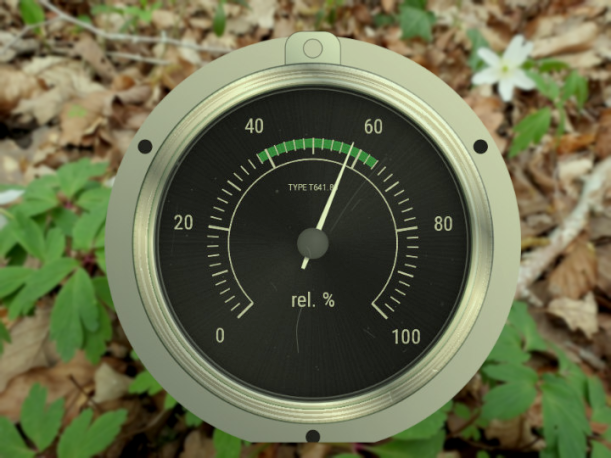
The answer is 58 %
